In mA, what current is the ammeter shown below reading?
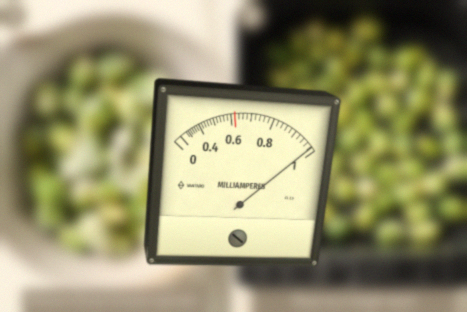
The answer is 0.98 mA
